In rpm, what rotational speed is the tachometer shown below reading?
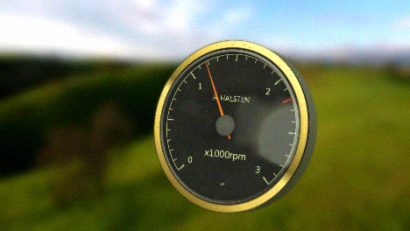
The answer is 1200 rpm
